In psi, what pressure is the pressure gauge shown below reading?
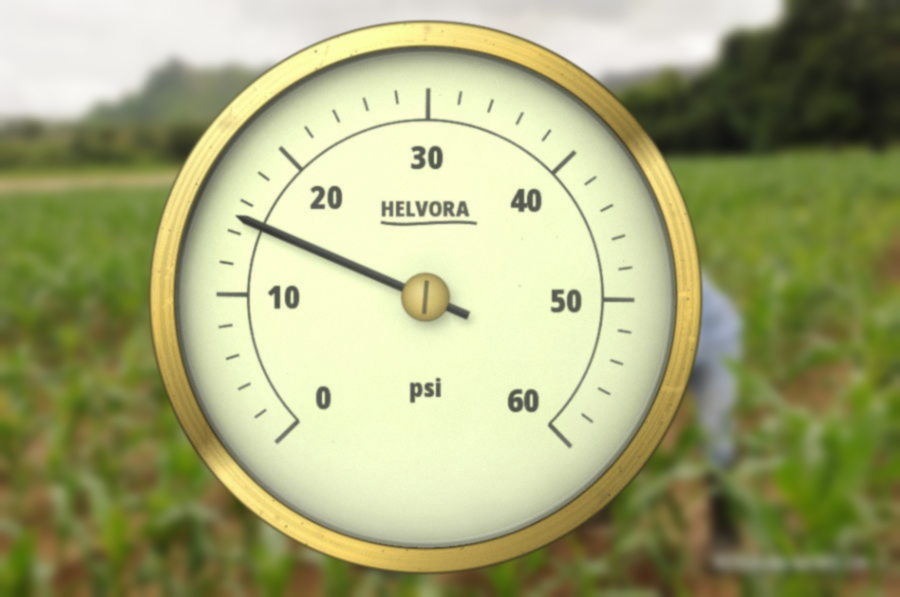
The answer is 15 psi
